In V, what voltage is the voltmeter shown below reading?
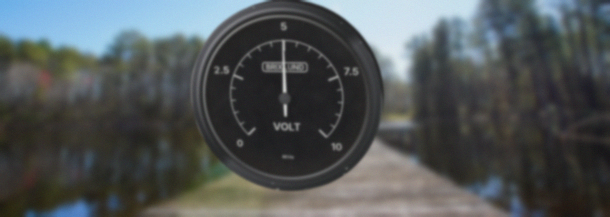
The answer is 5 V
